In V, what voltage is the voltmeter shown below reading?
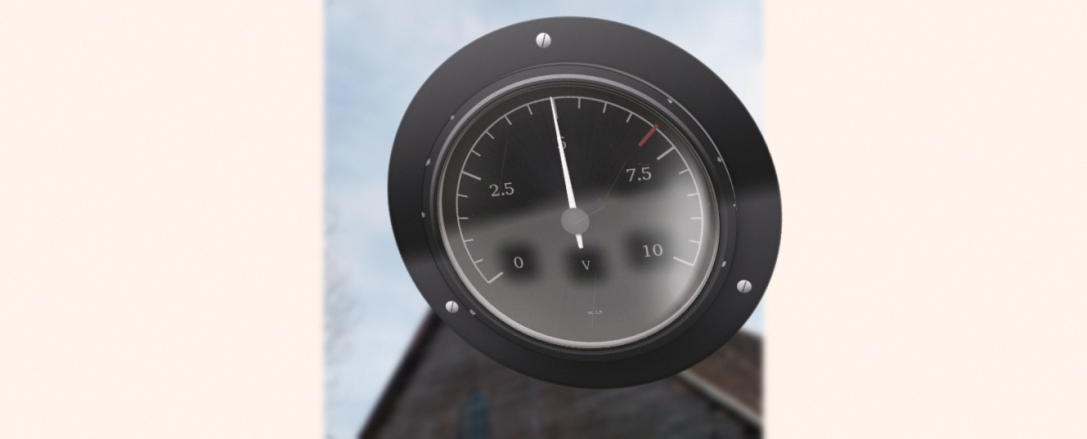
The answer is 5 V
